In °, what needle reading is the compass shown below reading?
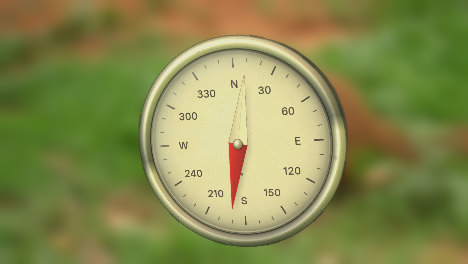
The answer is 190 °
